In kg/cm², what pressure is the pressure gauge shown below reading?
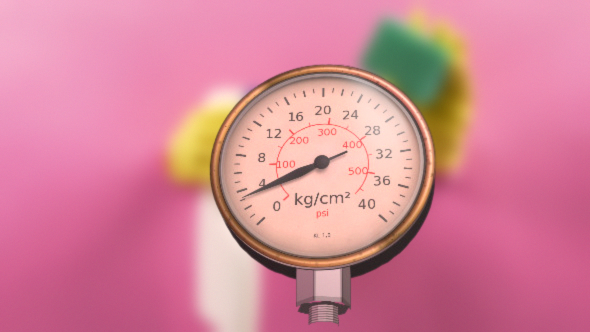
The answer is 3 kg/cm²
